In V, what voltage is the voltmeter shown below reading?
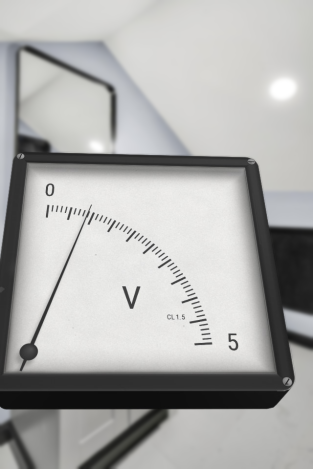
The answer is 0.9 V
